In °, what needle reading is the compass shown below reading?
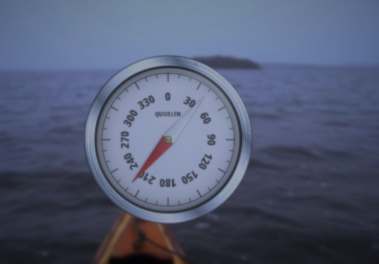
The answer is 220 °
